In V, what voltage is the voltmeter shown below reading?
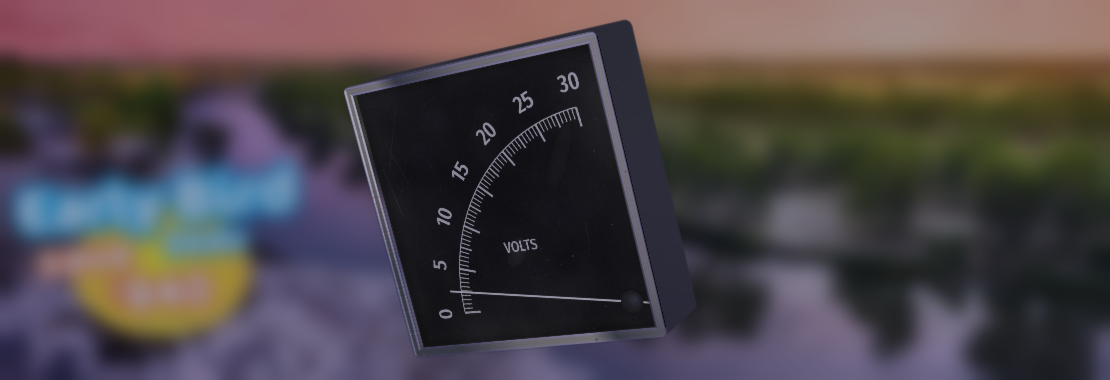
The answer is 2.5 V
